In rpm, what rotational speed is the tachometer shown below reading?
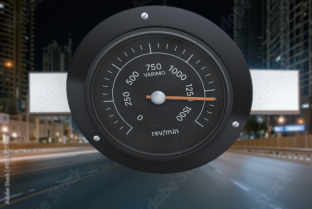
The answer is 1300 rpm
